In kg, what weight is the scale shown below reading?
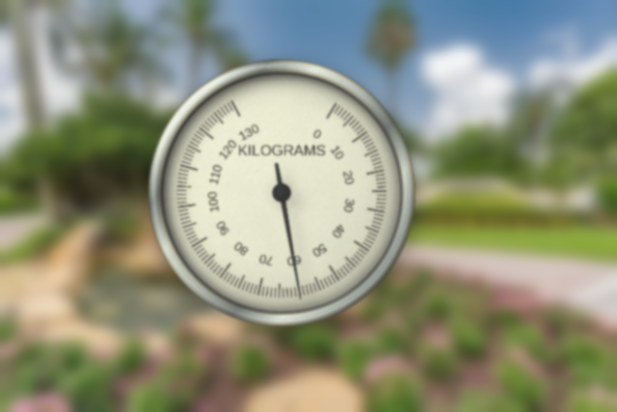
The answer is 60 kg
